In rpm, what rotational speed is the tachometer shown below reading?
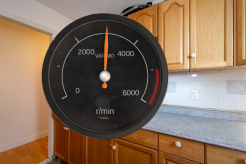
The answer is 3000 rpm
